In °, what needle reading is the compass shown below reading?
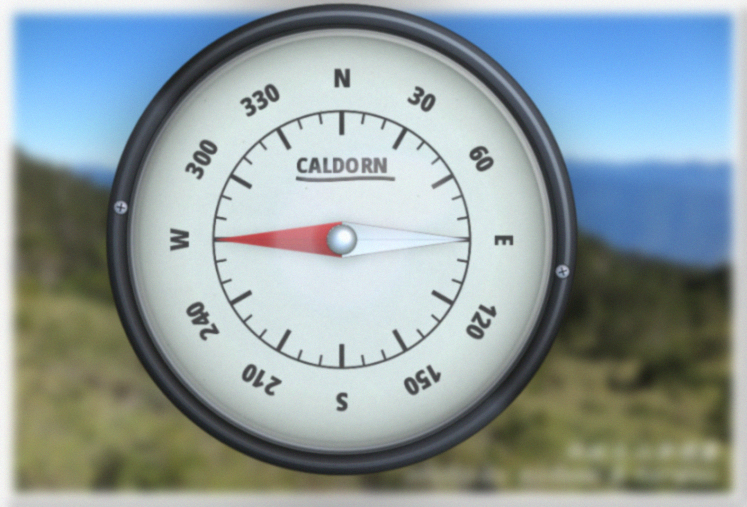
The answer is 270 °
